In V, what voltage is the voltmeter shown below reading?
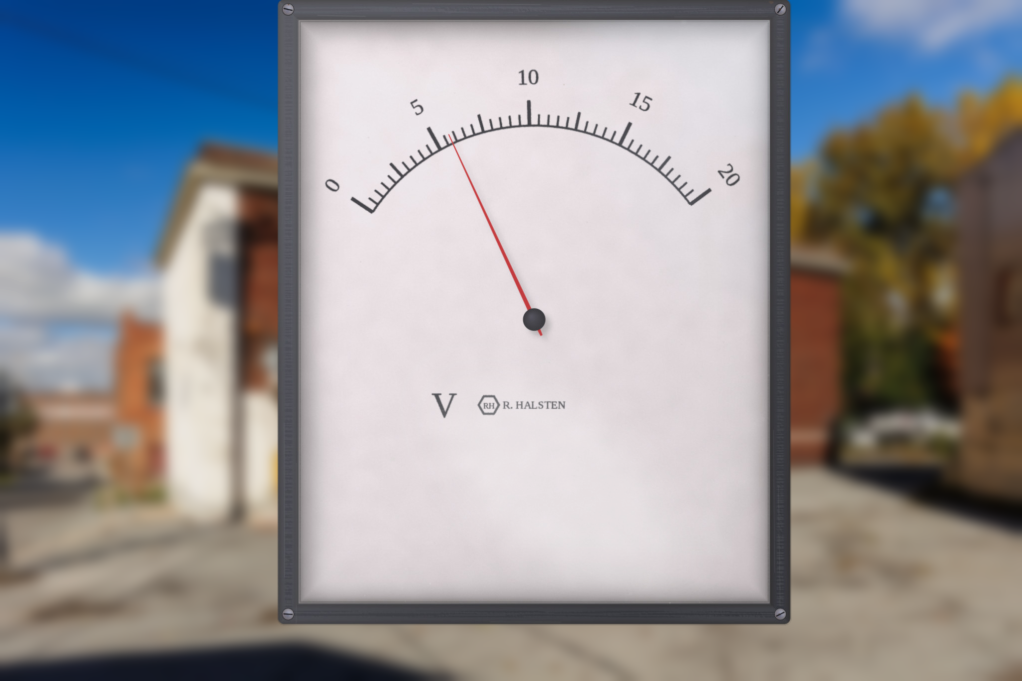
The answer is 5.75 V
